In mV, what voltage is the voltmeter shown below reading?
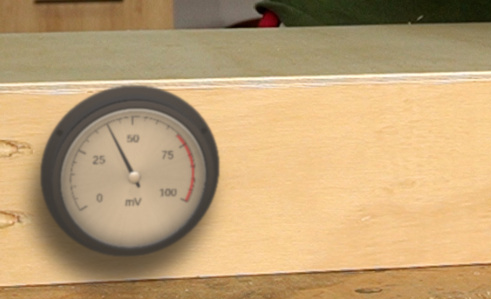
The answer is 40 mV
